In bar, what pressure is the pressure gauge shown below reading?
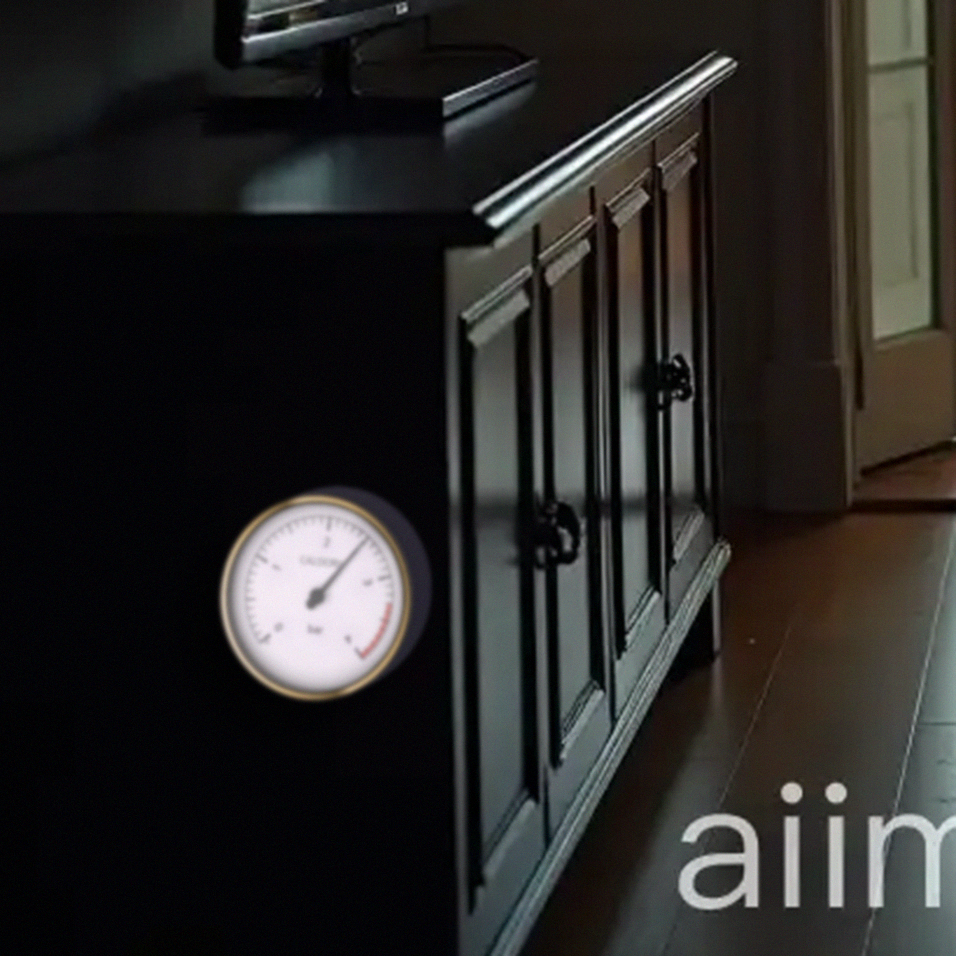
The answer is 2.5 bar
